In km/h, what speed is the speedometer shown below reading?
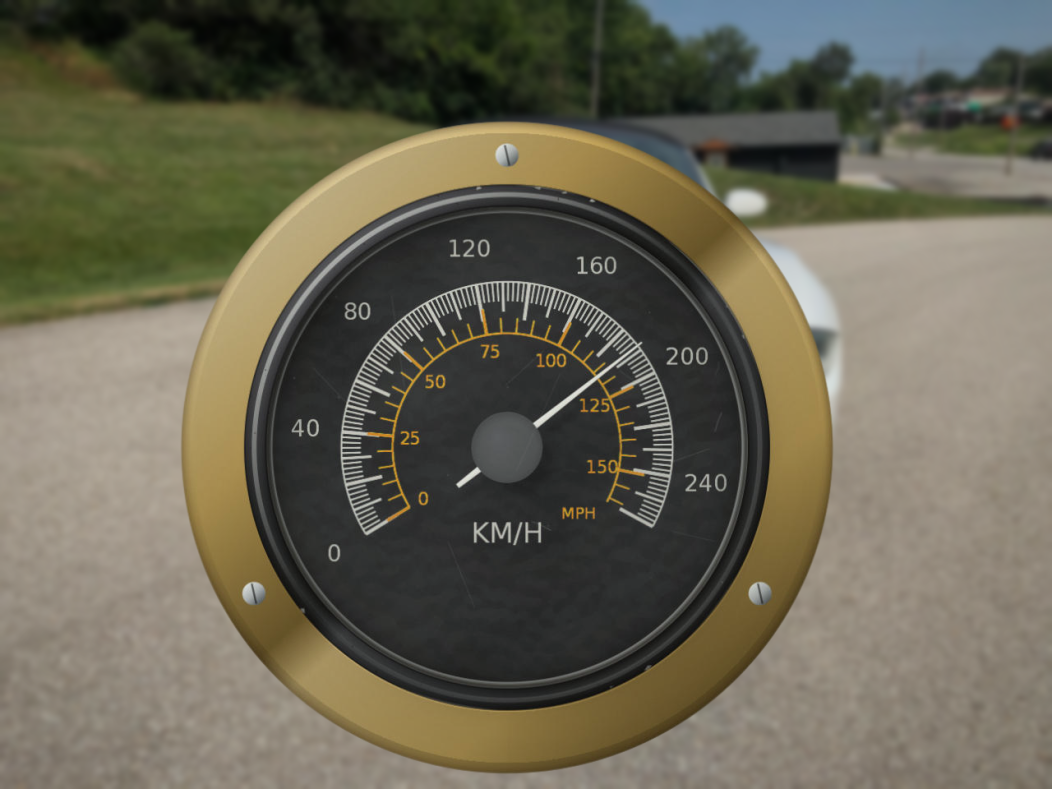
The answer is 188 km/h
